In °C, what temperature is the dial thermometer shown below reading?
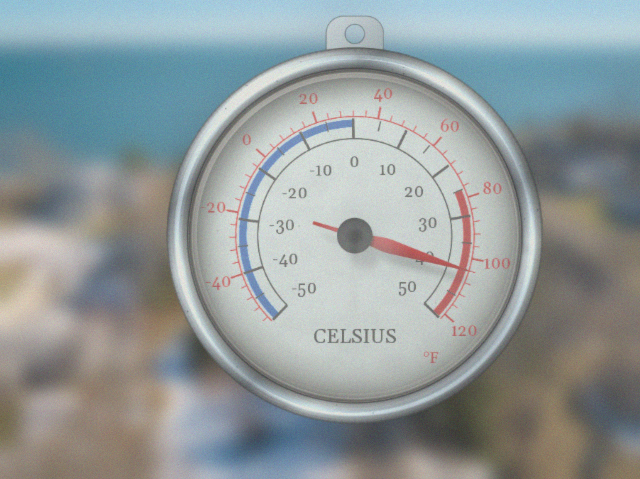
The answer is 40 °C
